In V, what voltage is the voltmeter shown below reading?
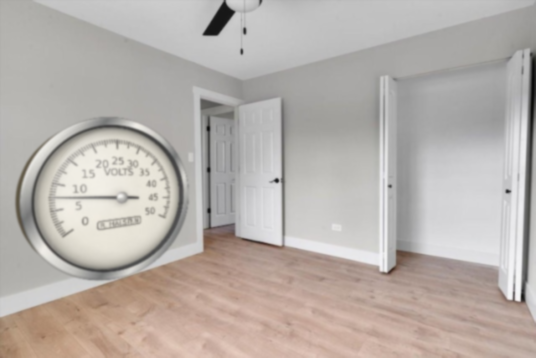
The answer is 7.5 V
